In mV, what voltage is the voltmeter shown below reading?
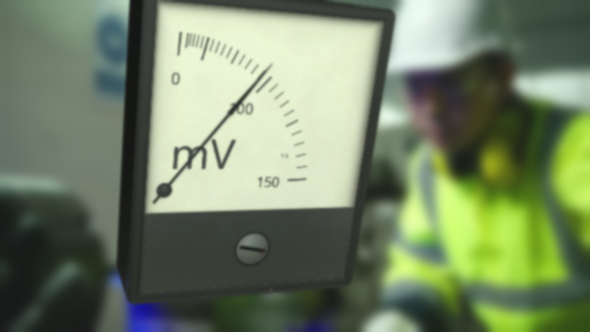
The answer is 95 mV
